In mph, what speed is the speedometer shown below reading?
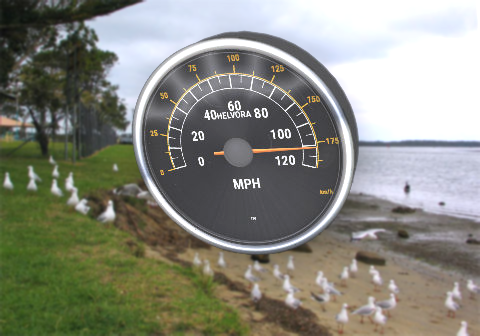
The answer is 110 mph
